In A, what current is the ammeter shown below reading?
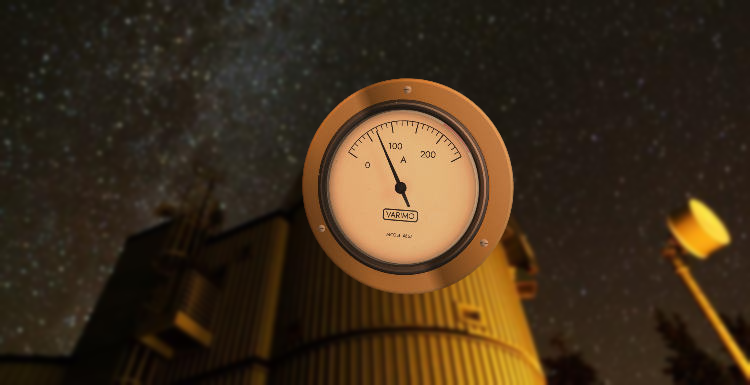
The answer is 70 A
